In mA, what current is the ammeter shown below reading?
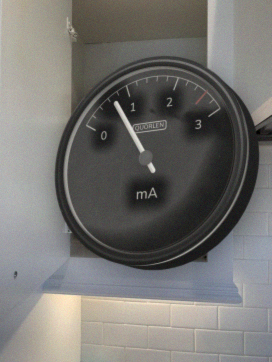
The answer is 0.7 mA
